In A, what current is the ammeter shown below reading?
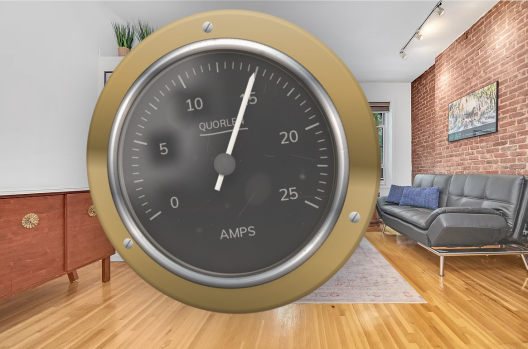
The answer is 15 A
